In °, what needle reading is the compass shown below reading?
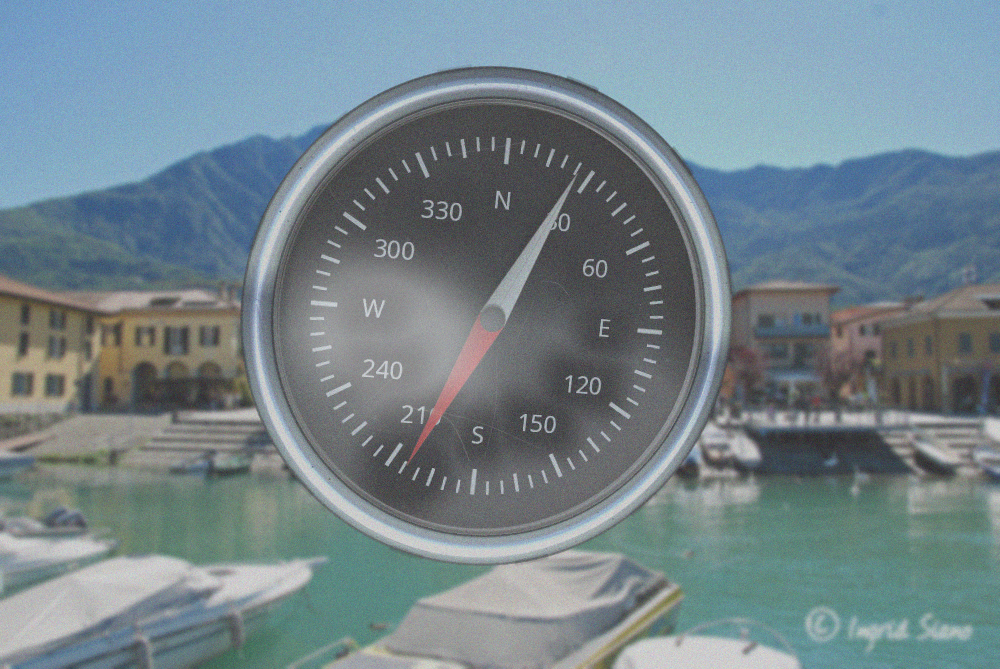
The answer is 205 °
